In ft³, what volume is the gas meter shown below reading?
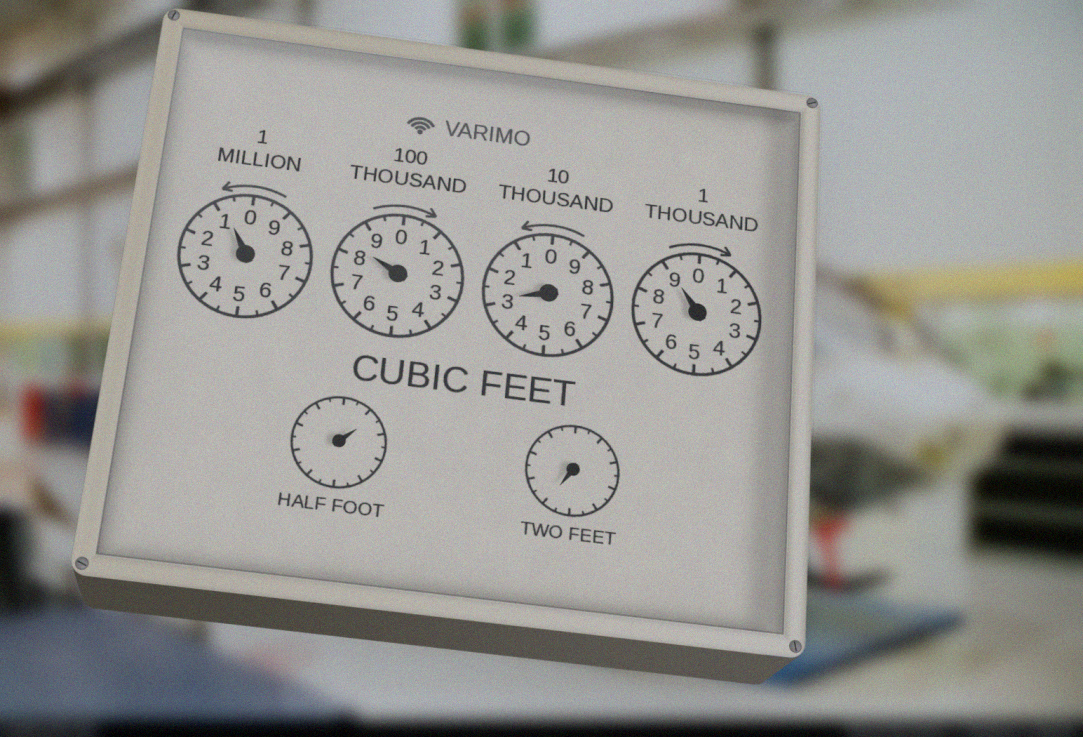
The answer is 82900 ft³
